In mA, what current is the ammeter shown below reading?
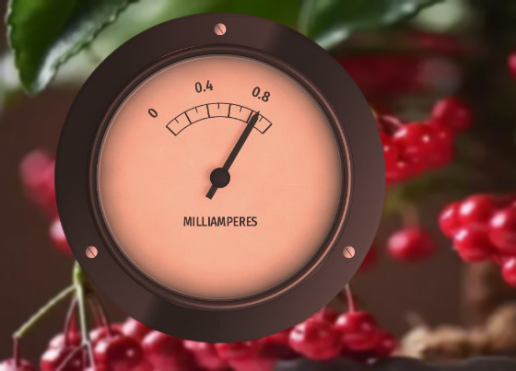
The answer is 0.85 mA
